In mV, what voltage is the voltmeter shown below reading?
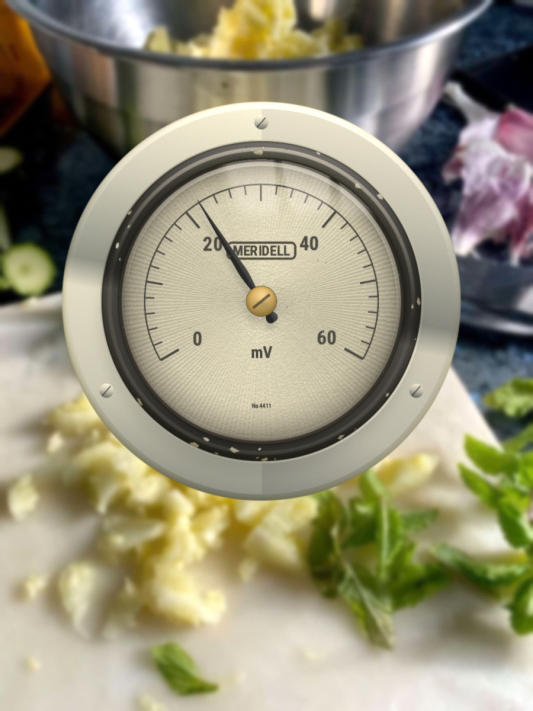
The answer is 22 mV
